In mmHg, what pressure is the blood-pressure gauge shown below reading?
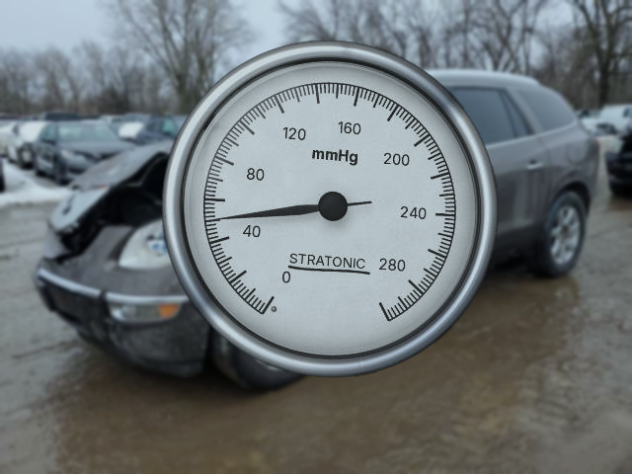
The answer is 50 mmHg
